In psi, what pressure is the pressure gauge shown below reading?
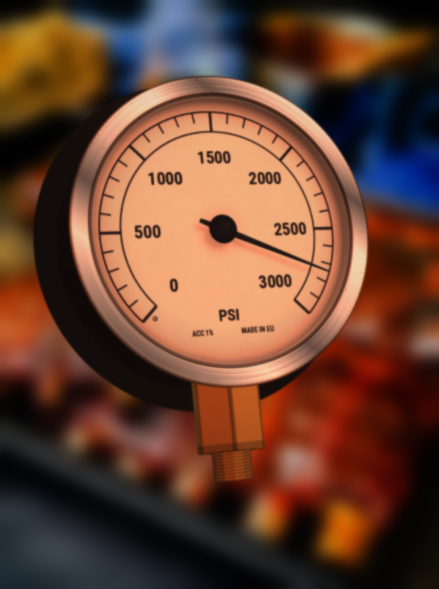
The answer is 2750 psi
